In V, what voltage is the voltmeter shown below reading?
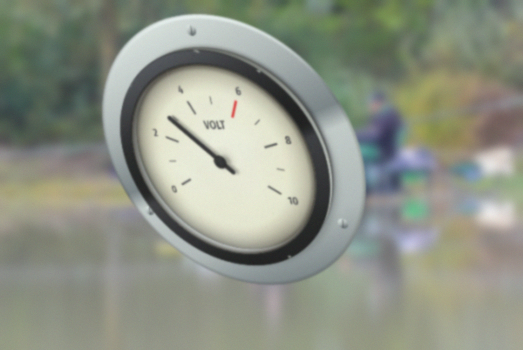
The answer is 3 V
